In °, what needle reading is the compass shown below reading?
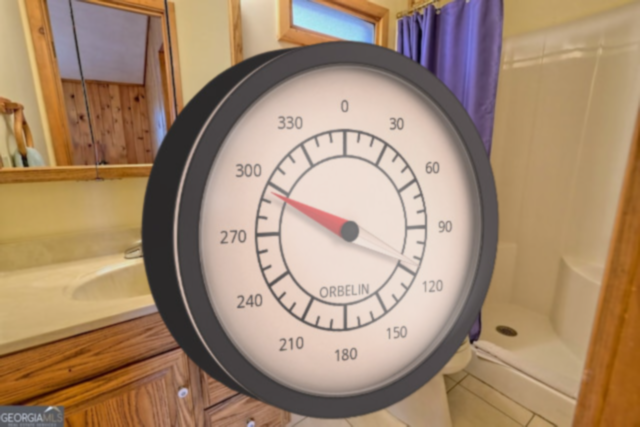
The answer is 295 °
